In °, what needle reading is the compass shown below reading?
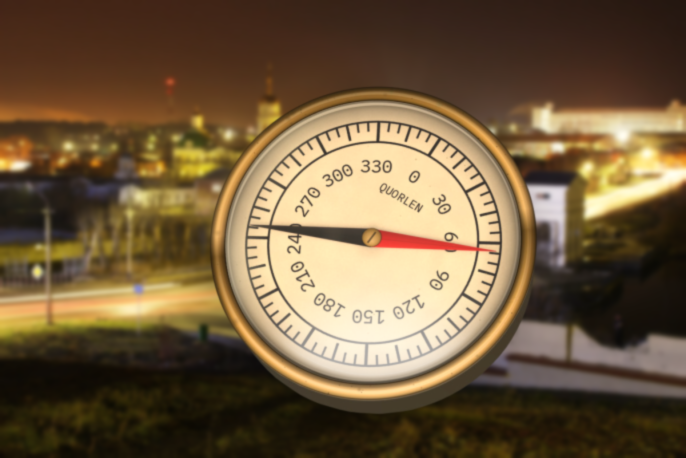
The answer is 65 °
